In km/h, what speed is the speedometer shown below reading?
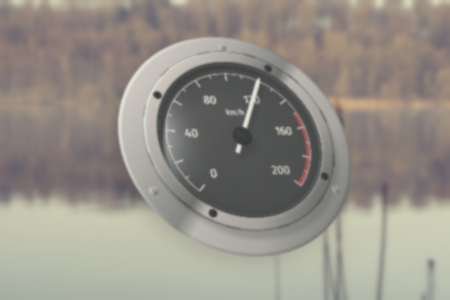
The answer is 120 km/h
